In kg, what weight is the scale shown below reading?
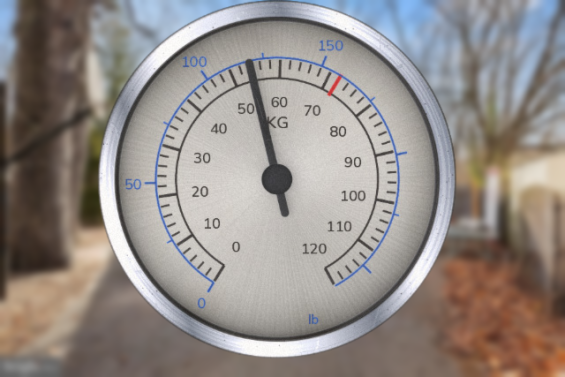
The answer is 54 kg
